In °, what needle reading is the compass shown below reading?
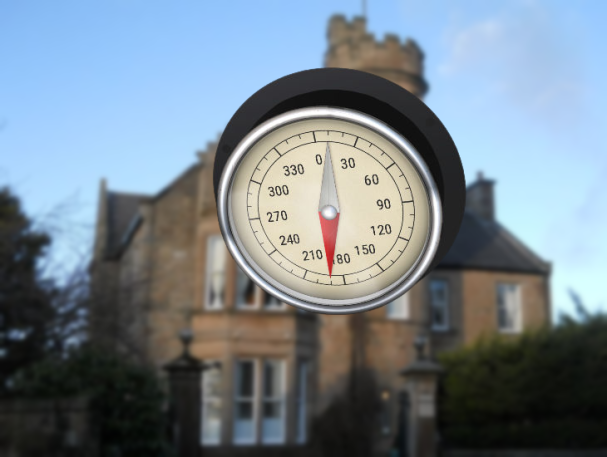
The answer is 190 °
